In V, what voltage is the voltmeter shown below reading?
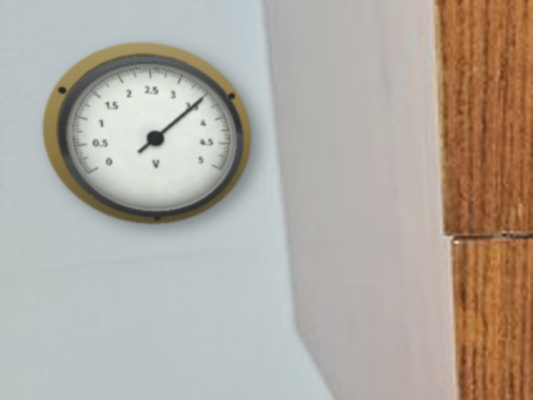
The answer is 3.5 V
